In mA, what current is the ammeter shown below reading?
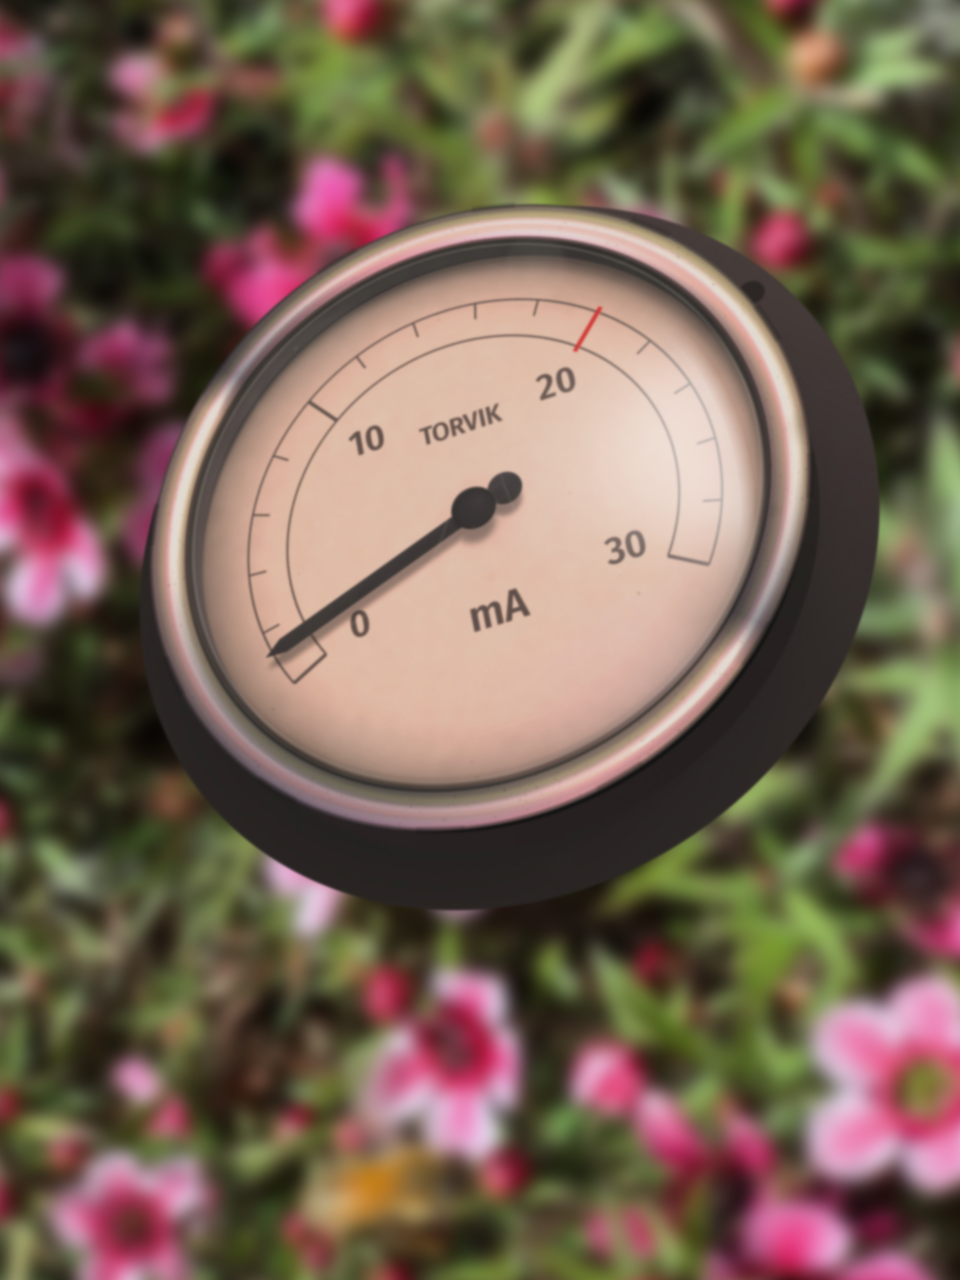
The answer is 1 mA
